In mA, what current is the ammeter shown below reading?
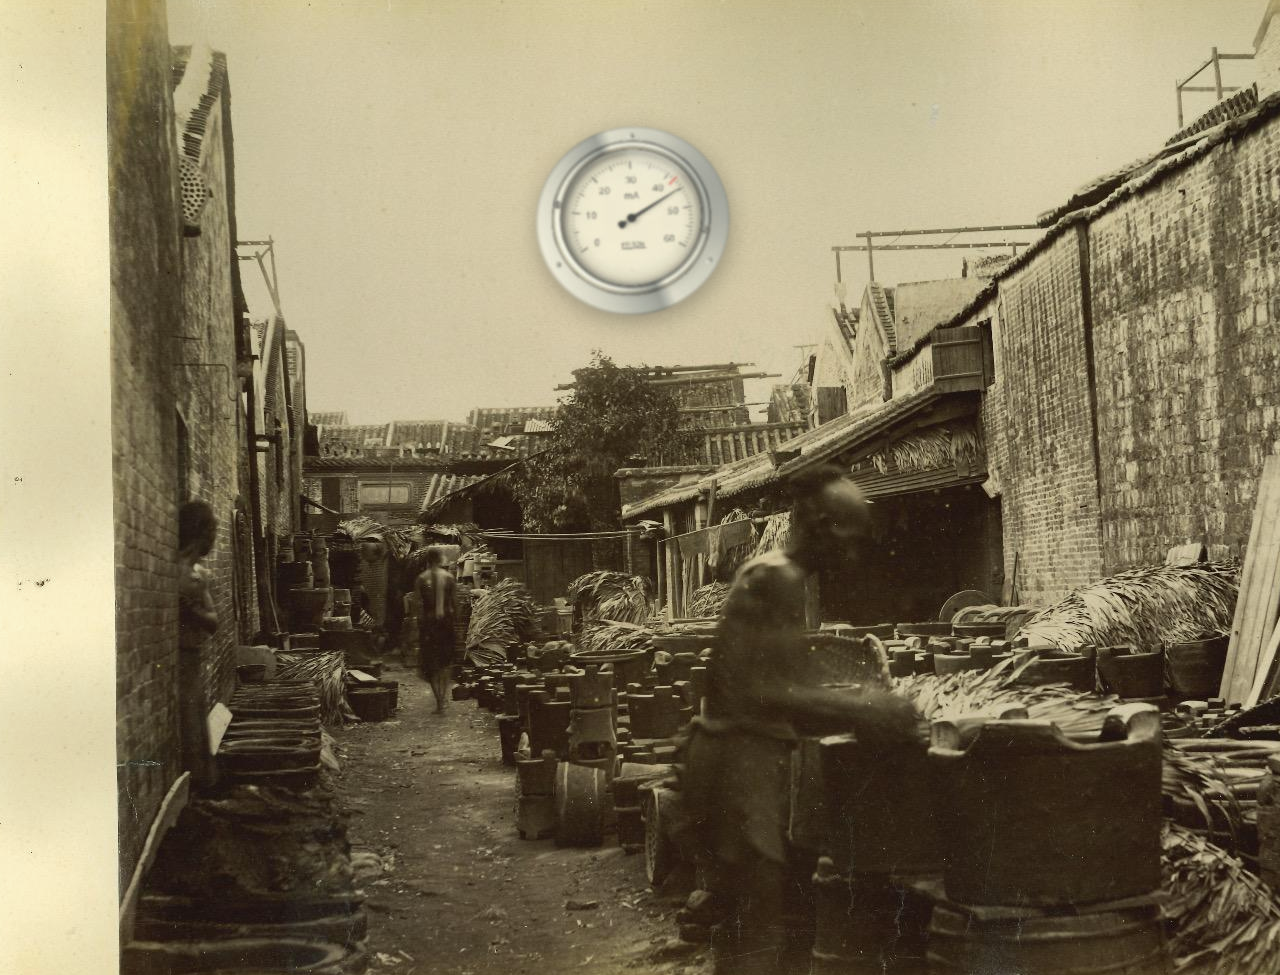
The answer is 45 mA
